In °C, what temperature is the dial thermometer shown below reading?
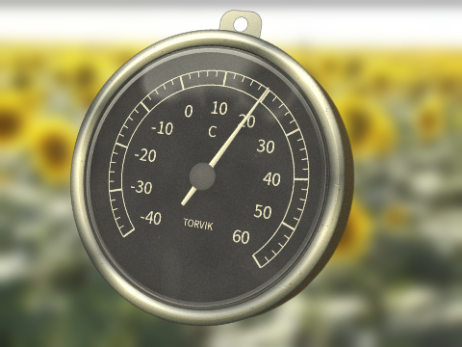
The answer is 20 °C
